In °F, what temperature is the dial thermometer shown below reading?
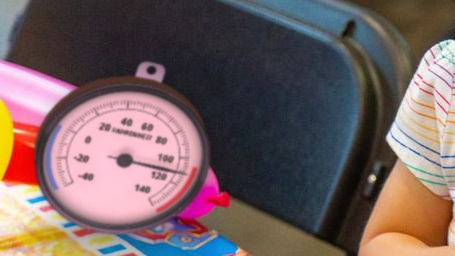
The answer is 110 °F
